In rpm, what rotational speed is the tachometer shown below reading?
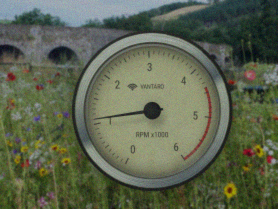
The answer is 1100 rpm
